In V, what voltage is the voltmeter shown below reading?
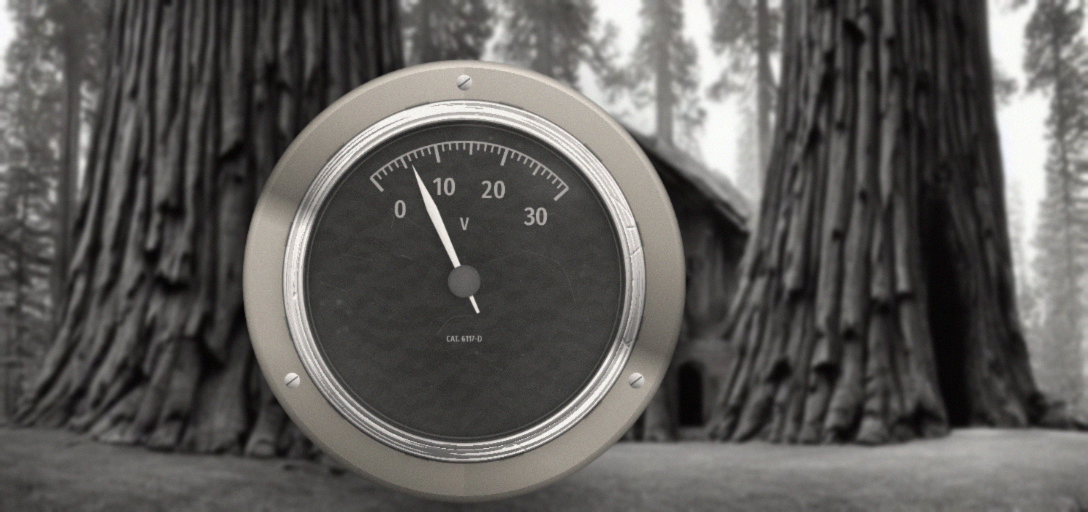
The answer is 6 V
